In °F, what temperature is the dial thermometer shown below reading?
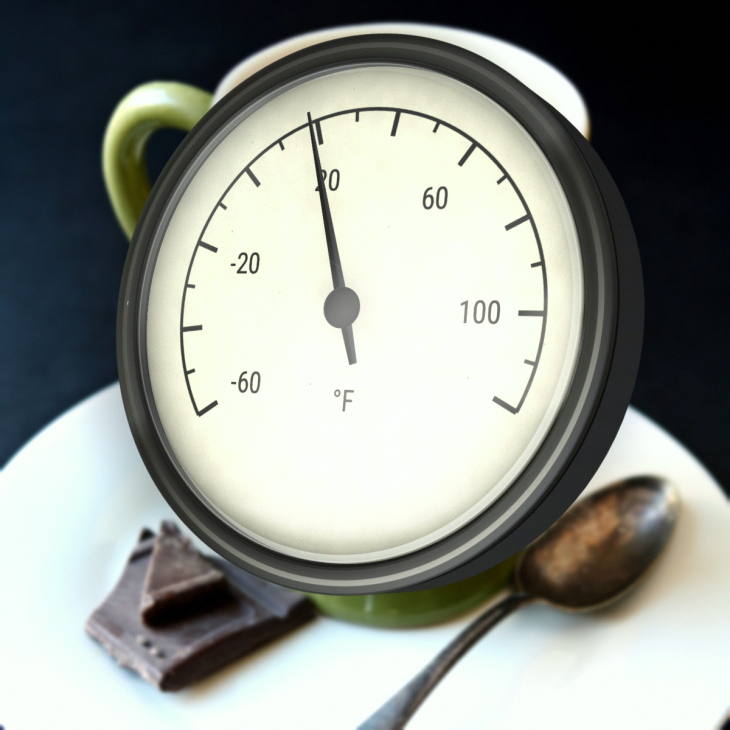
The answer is 20 °F
